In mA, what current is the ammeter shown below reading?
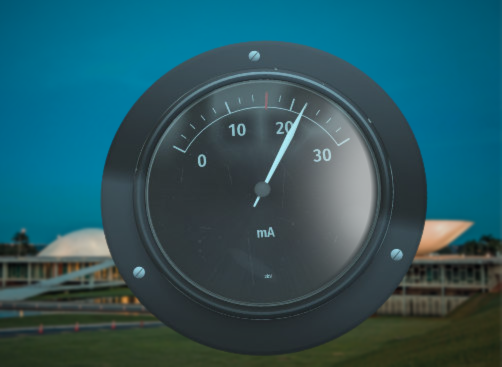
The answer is 22 mA
